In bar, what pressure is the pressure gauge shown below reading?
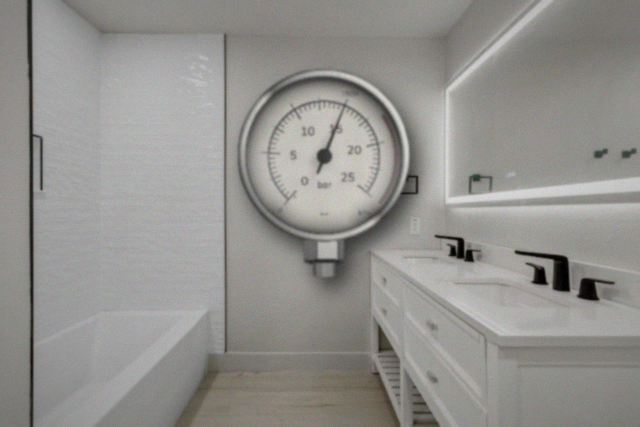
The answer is 15 bar
